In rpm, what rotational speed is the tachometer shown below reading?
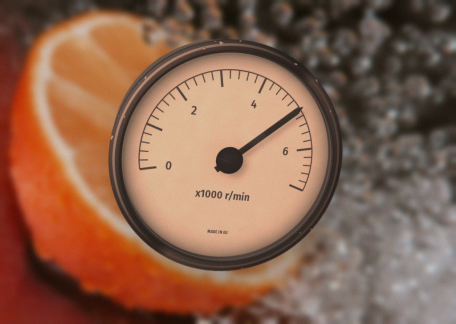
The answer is 5000 rpm
